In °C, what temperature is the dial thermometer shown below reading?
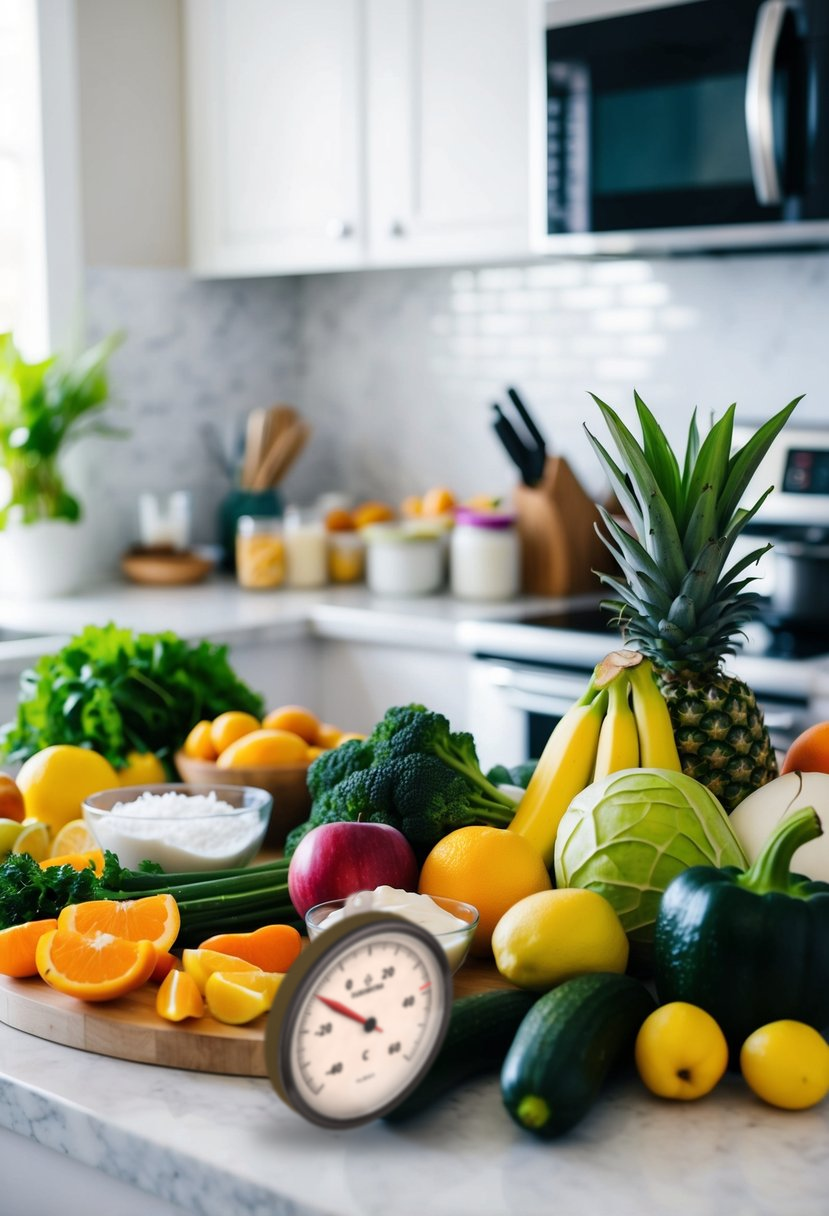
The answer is -10 °C
